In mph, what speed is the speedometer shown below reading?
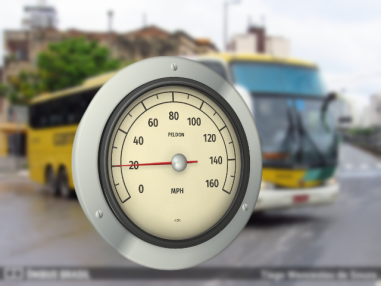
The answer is 20 mph
